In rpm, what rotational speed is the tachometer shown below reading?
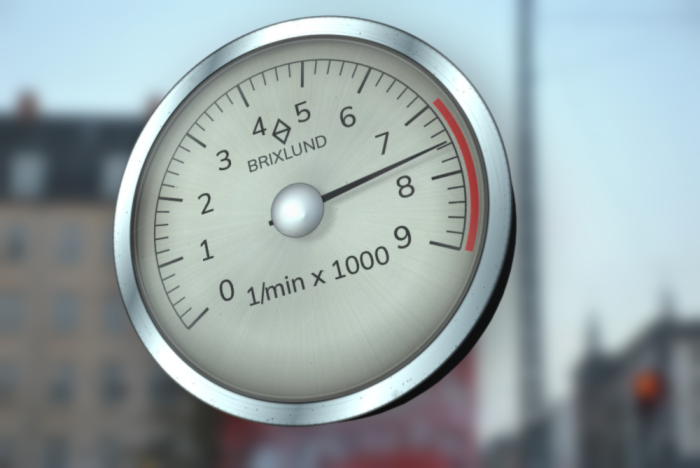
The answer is 7600 rpm
